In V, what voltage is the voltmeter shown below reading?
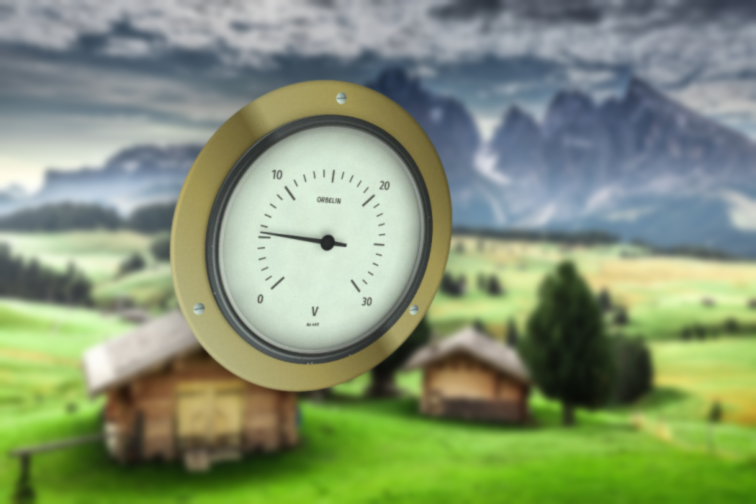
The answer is 5.5 V
